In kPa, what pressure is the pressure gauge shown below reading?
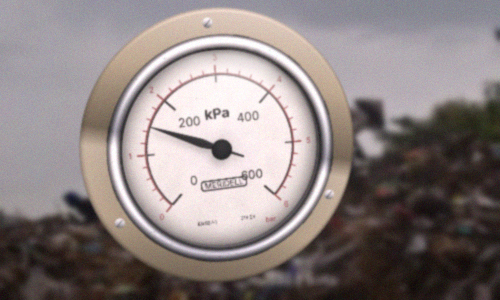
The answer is 150 kPa
